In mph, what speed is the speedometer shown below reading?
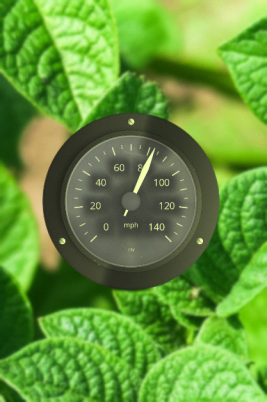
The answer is 82.5 mph
